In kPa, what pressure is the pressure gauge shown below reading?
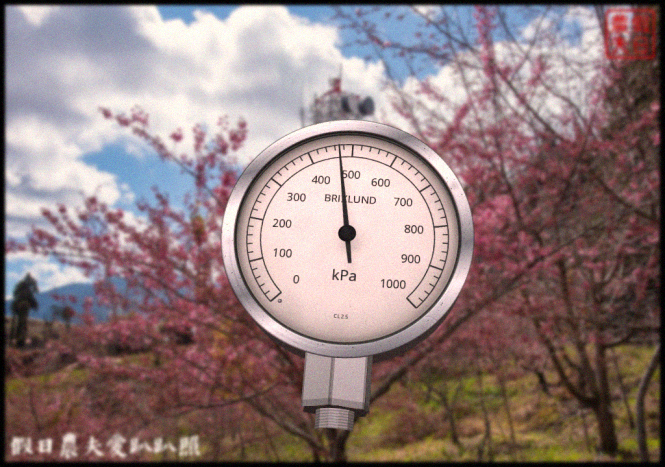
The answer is 470 kPa
